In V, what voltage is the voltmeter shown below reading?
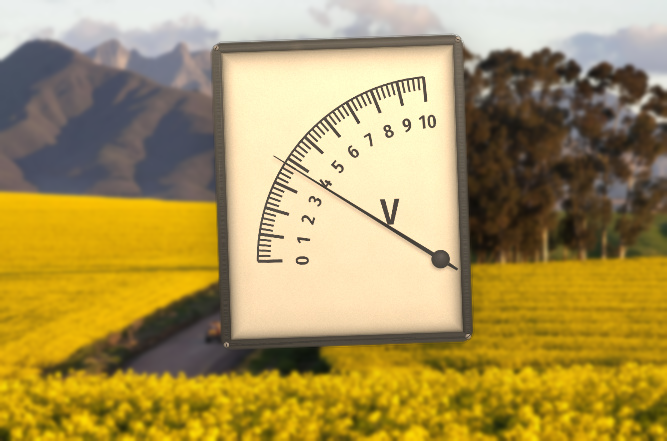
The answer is 3.8 V
